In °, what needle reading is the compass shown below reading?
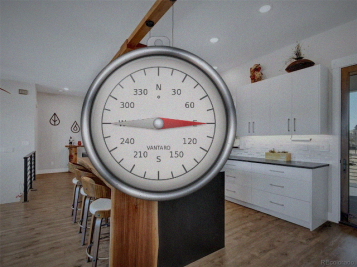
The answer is 90 °
